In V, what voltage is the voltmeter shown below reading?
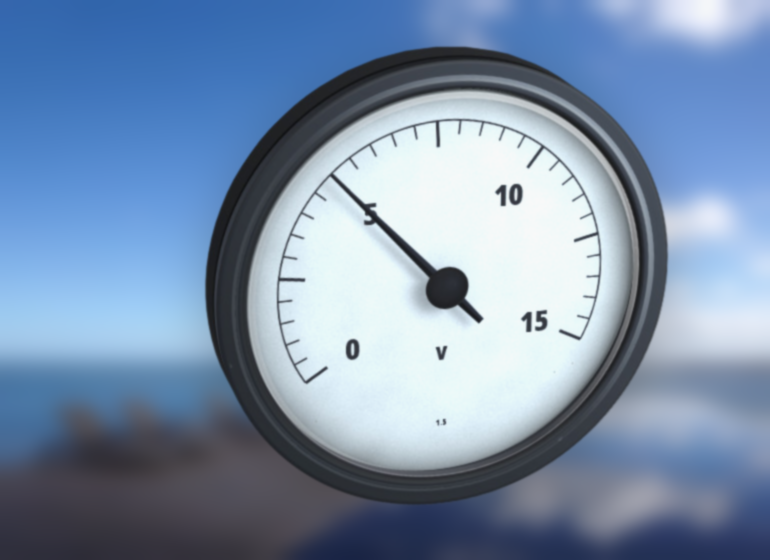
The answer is 5 V
